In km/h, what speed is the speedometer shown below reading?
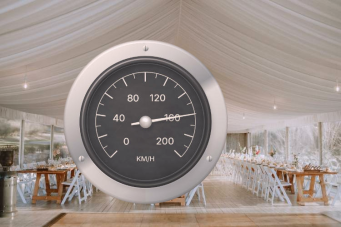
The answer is 160 km/h
